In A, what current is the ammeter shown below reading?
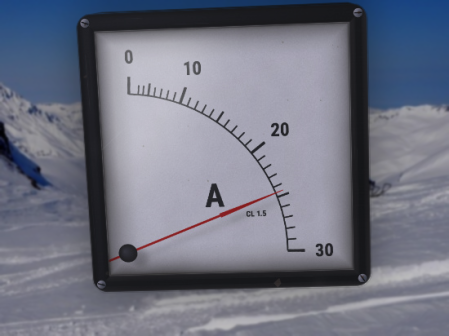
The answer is 24.5 A
